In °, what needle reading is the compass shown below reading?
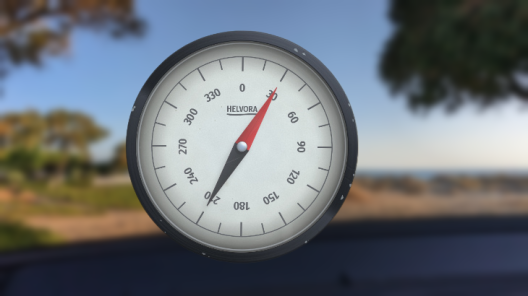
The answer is 30 °
